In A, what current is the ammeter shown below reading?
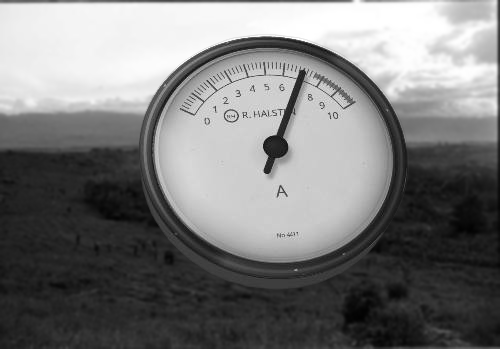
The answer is 7 A
